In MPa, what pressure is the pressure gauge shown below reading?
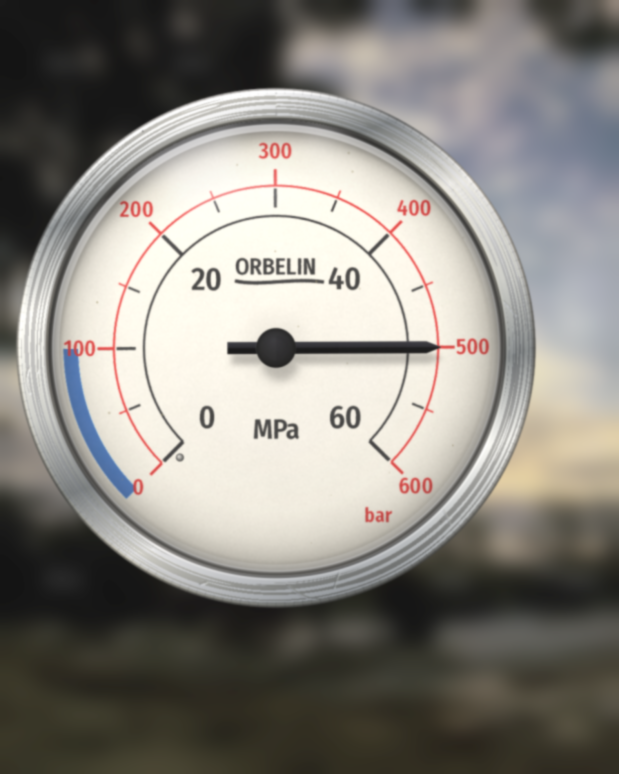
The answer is 50 MPa
